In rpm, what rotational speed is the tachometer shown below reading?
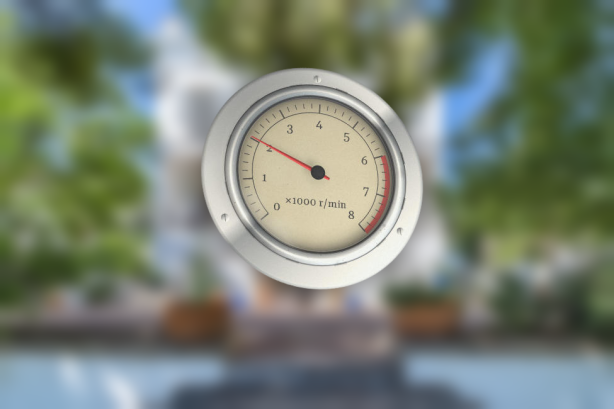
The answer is 2000 rpm
